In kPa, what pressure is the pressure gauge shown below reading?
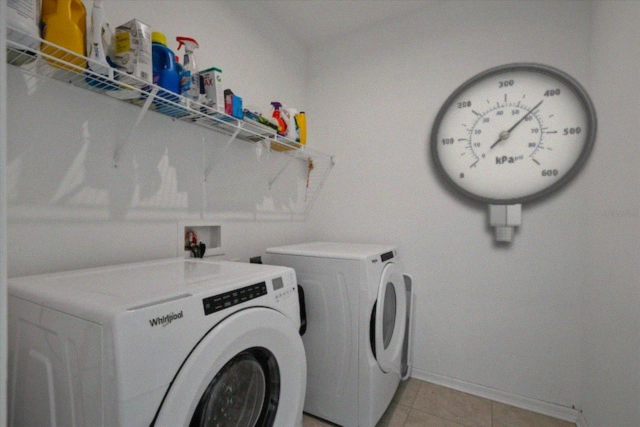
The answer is 400 kPa
